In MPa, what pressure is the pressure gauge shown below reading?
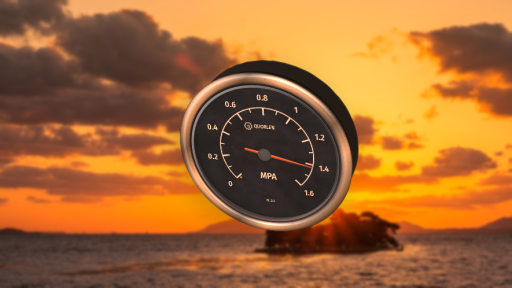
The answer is 1.4 MPa
